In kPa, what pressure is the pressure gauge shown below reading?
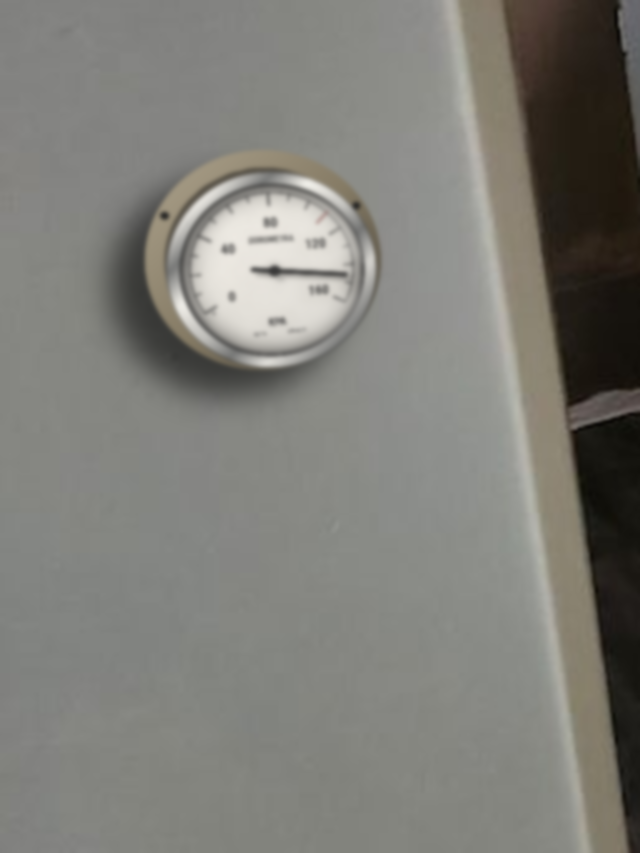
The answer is 145 kPa
